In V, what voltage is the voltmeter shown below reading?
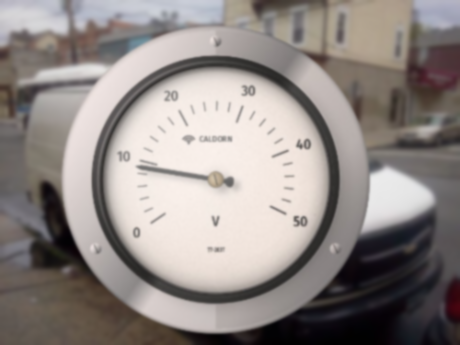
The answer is 9 V
